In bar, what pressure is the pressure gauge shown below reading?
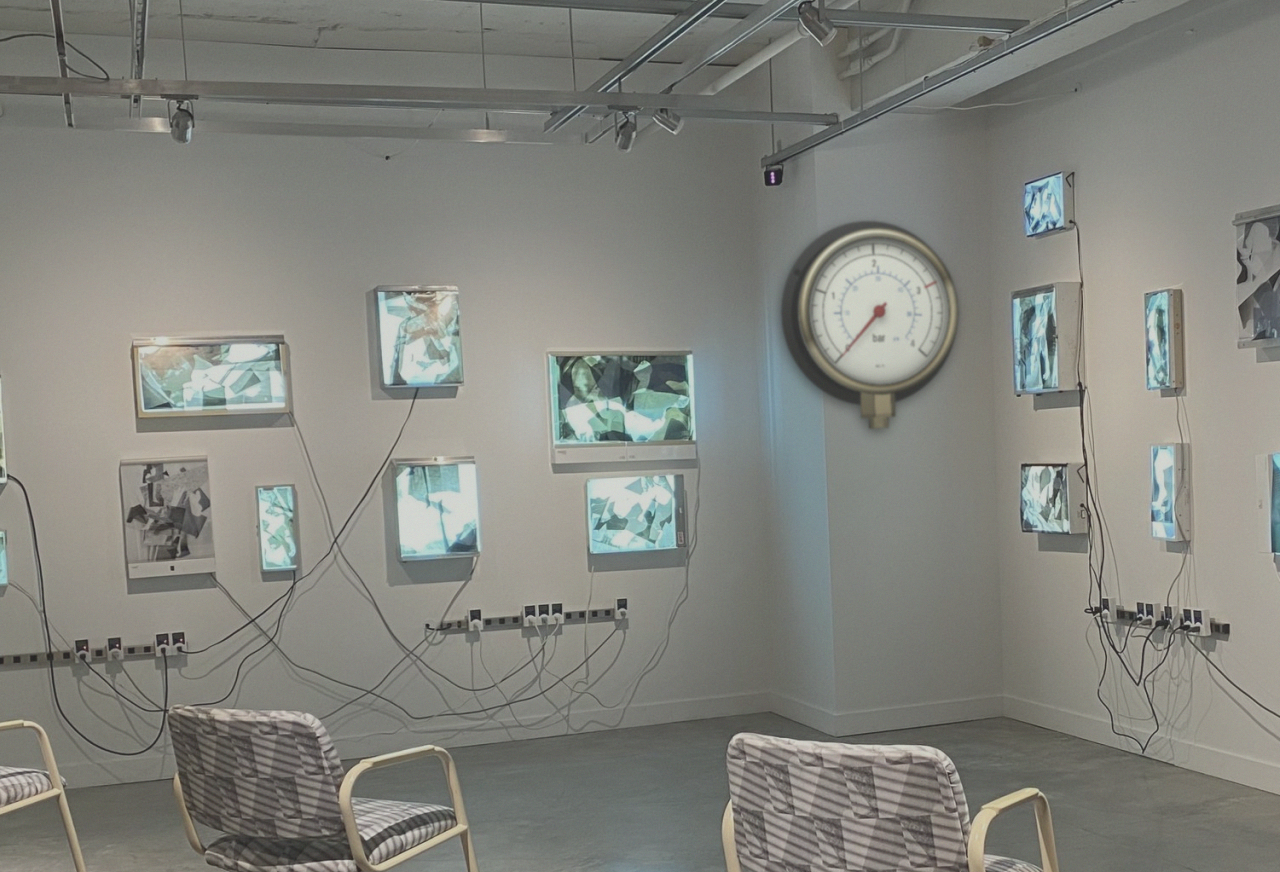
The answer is 0 bar
